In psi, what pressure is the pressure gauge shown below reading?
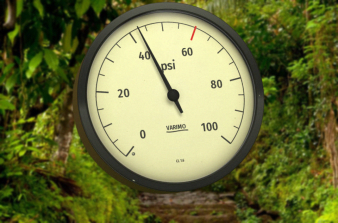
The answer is 42.5 psi
